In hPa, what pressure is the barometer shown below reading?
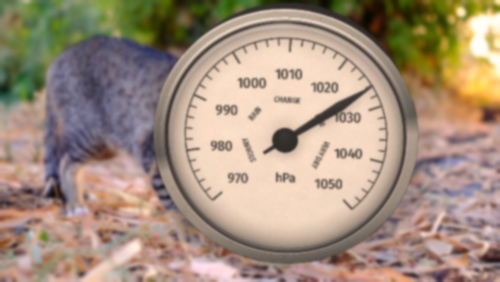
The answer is 1026 hPa
